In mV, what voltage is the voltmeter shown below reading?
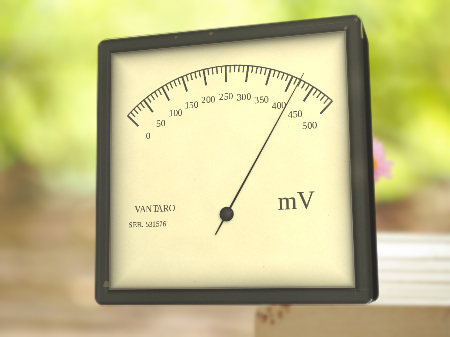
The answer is 420 mV
